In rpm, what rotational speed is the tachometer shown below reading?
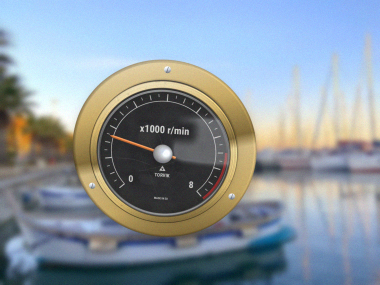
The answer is 1750 rpm
